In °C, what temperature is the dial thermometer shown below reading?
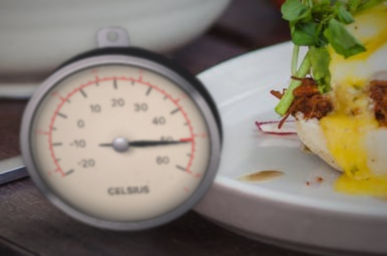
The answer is 50 °C
